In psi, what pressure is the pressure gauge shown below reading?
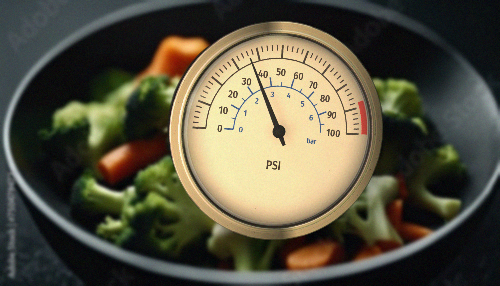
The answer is 36 psi
